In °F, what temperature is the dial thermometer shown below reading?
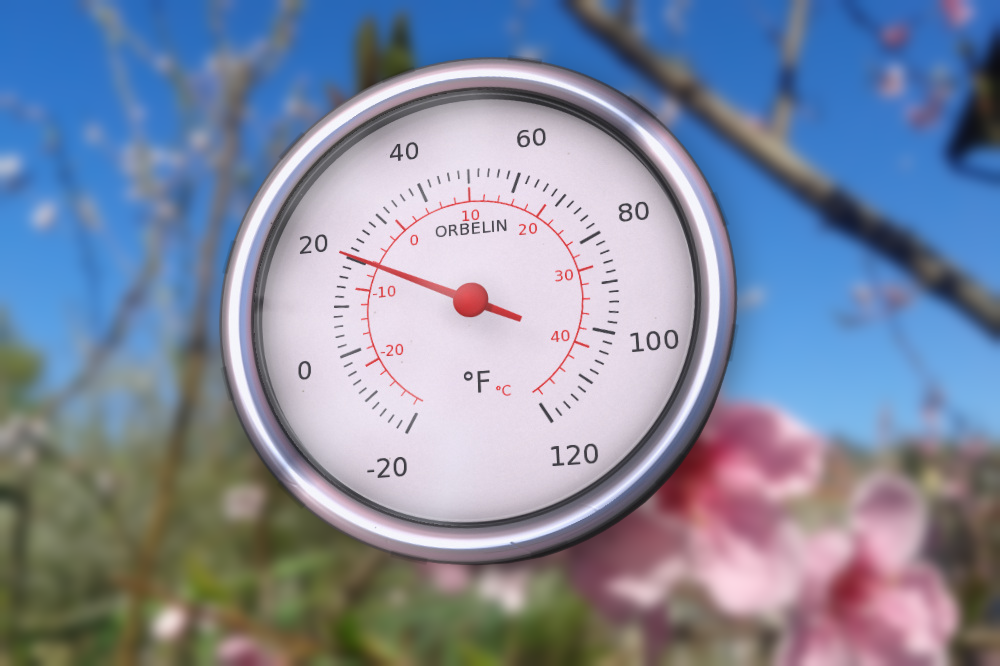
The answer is 20 °F
